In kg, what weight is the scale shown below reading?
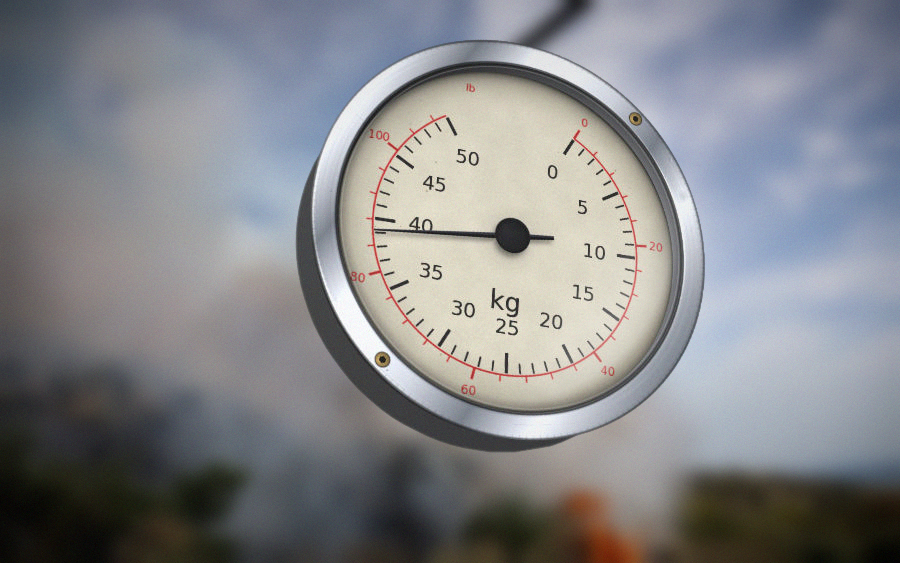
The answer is 39 kg
